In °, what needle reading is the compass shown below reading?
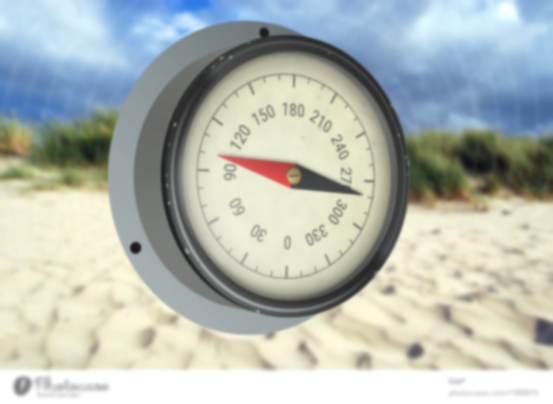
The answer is 100 °
